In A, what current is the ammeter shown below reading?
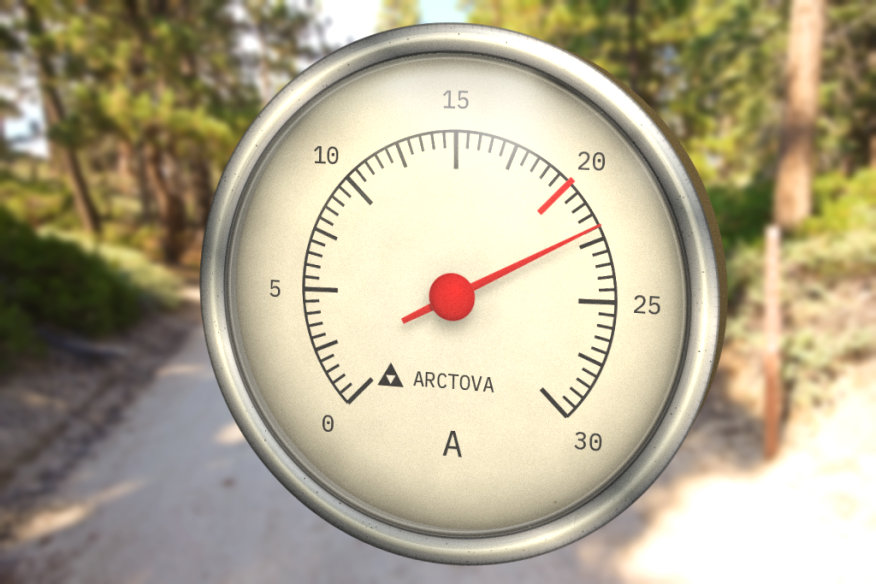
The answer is 22 A
